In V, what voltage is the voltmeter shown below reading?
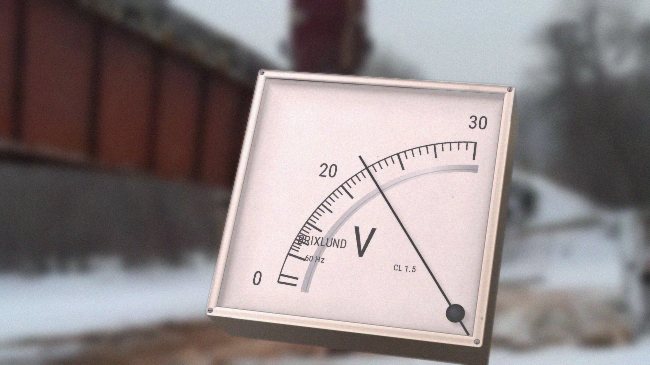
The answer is 22.5 V
